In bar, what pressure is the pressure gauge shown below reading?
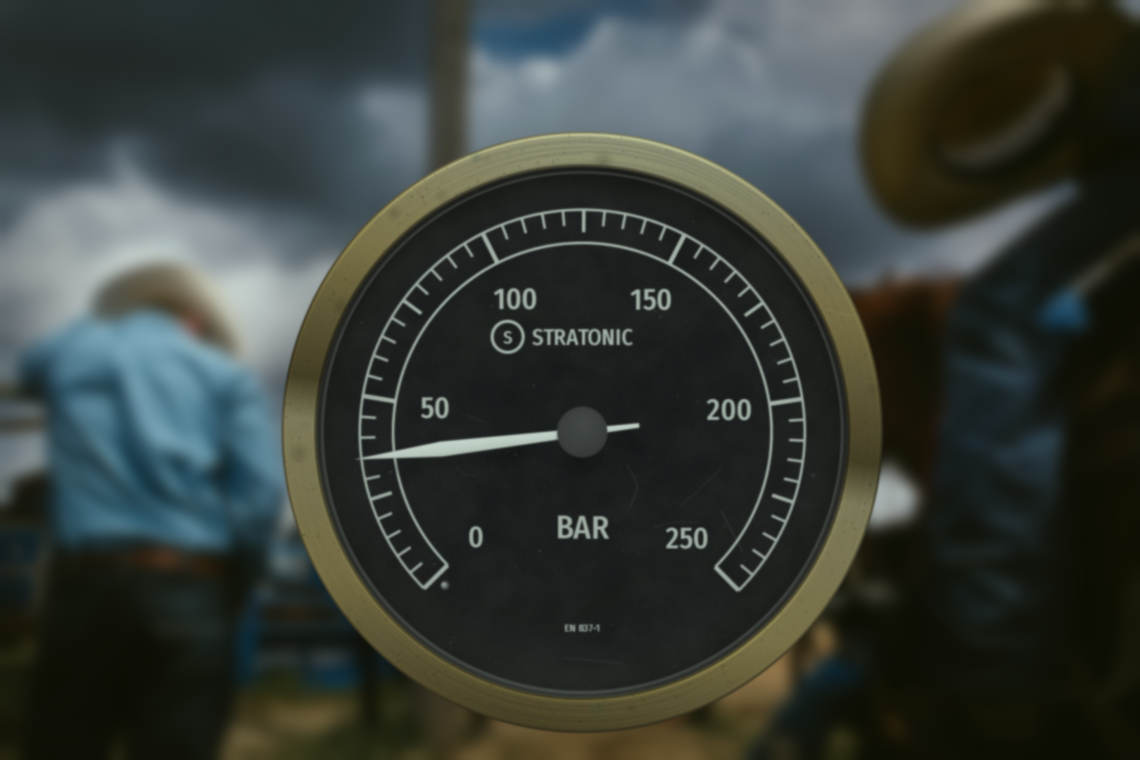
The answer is 35 bar
